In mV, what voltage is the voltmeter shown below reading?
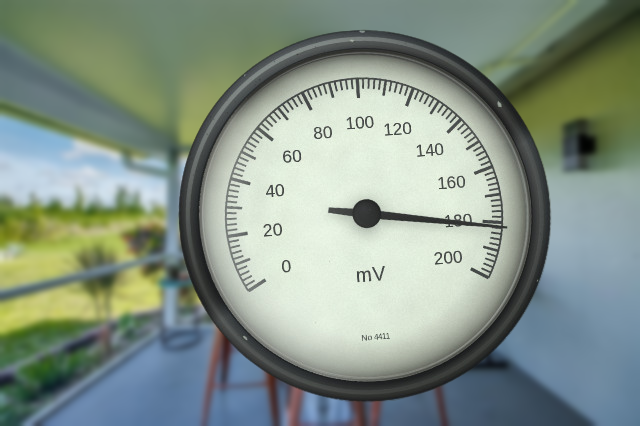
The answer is 182 mV
